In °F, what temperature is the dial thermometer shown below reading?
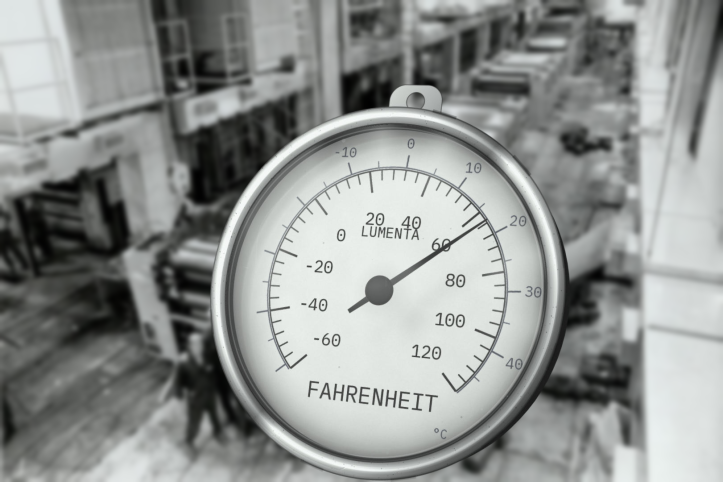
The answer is 64 °F
